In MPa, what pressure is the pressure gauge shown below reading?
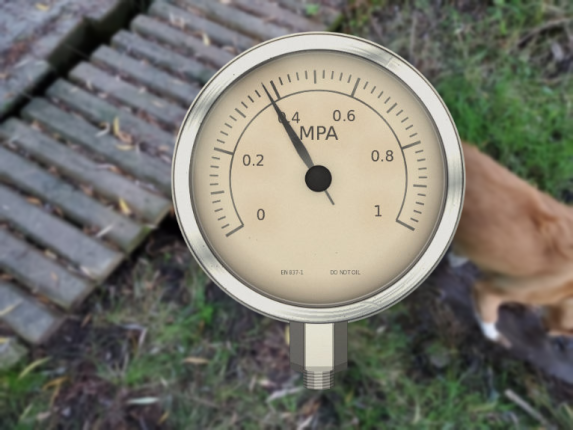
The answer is 0.38 MPa
